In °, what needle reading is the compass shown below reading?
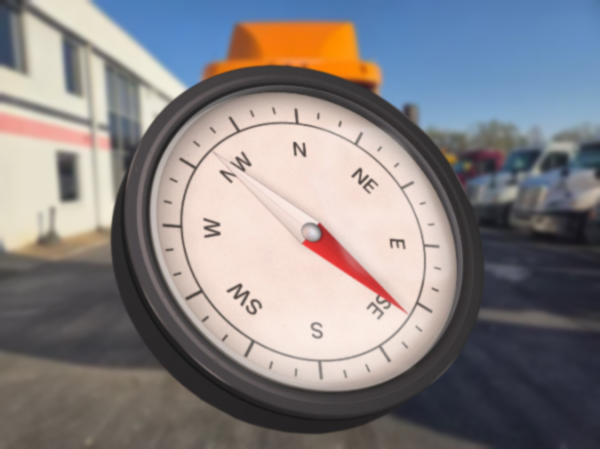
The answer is 130 °
